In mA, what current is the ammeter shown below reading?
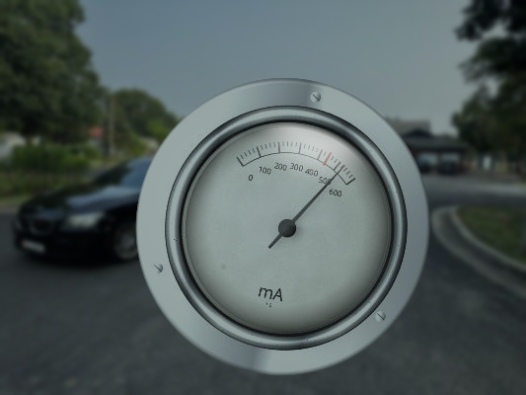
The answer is 520 mA
